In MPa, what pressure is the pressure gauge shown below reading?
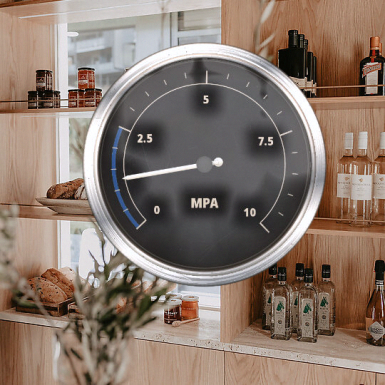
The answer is 1.25 MPa
